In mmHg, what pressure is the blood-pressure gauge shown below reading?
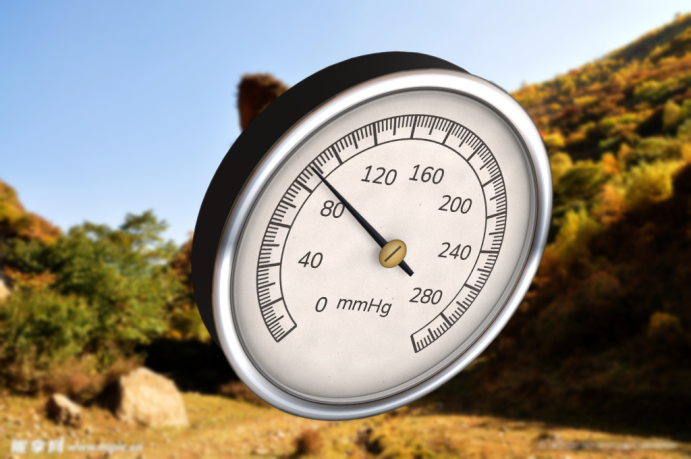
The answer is 88 mmHg
